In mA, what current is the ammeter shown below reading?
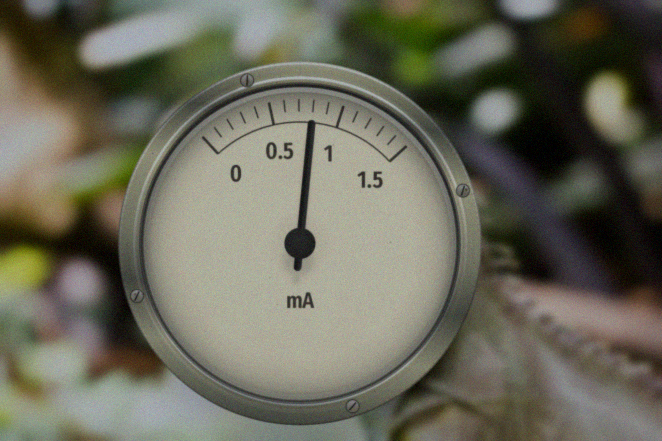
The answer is 0.8 mA
